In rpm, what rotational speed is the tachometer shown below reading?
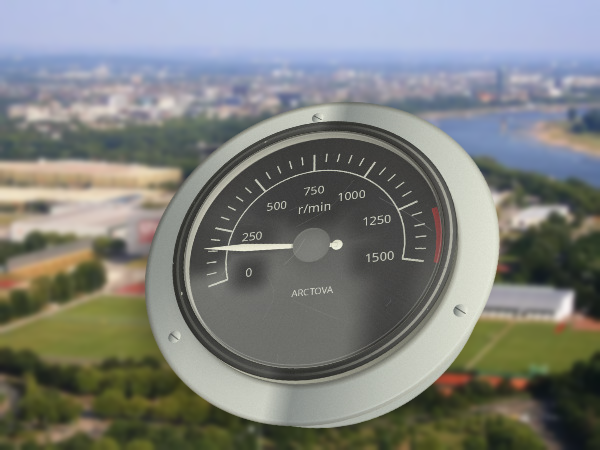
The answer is 150 rpm
